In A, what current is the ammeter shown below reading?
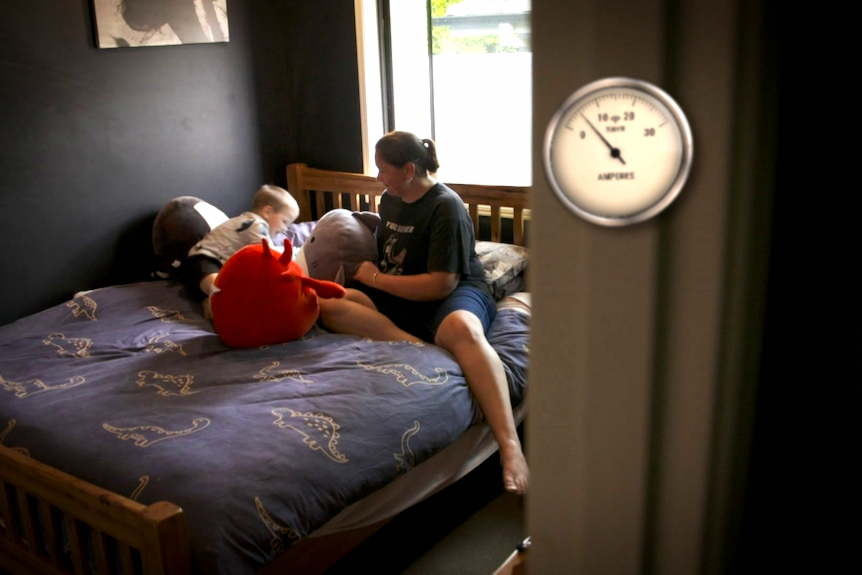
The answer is 5 A
